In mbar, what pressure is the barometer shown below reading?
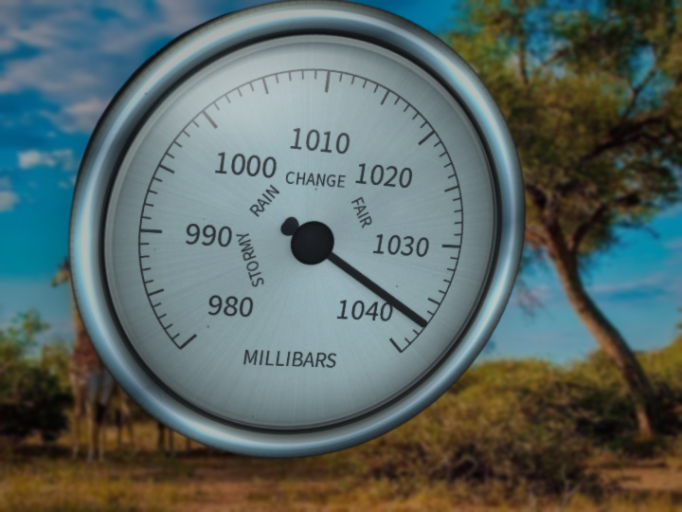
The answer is 1037 mbar
